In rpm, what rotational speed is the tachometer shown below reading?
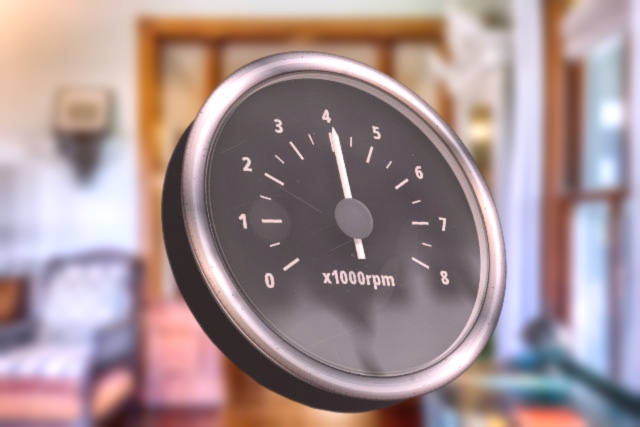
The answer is 4000 rpm
